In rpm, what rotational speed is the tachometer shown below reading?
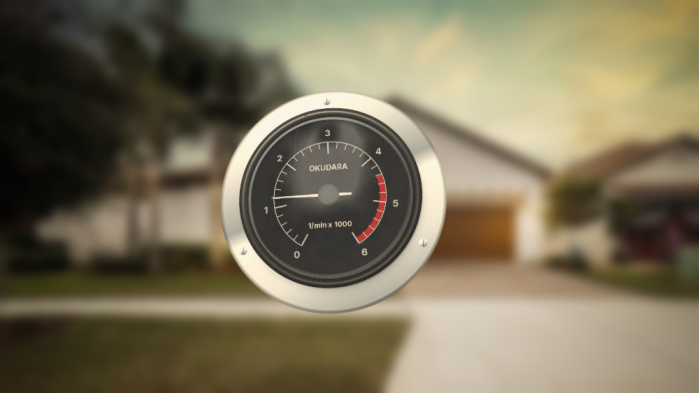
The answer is 1200 rpm
